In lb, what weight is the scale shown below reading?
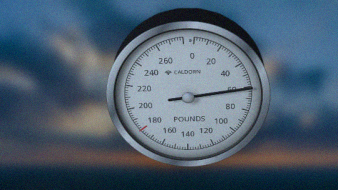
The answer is 60 lb
